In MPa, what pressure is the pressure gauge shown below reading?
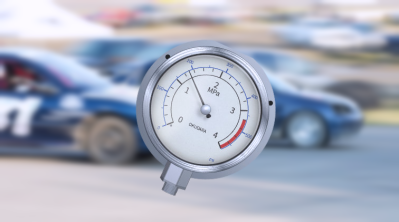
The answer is 1.3 MPa
